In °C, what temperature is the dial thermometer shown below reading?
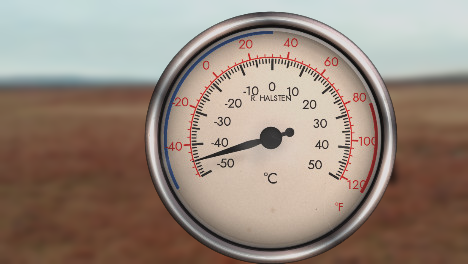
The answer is -45 °C
